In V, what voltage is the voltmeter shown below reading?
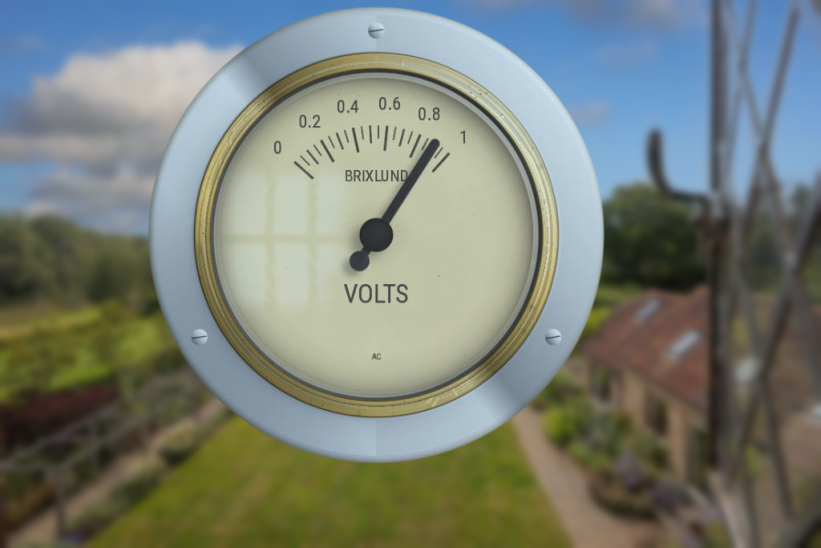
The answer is 0.9 V
